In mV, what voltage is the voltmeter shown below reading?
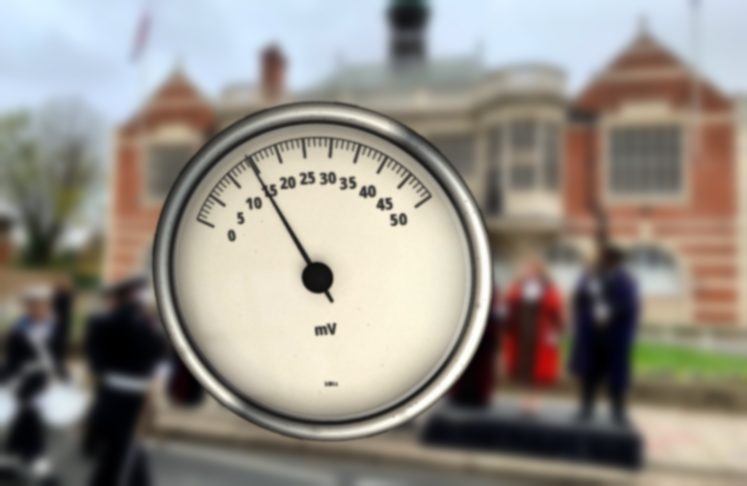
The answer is 15 mV
